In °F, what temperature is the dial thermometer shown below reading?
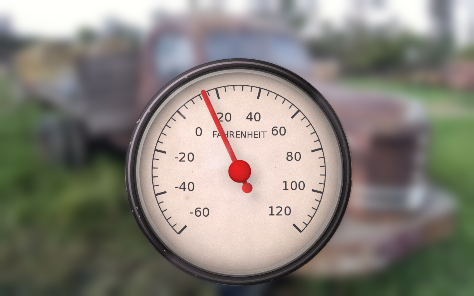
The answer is 14 °F
